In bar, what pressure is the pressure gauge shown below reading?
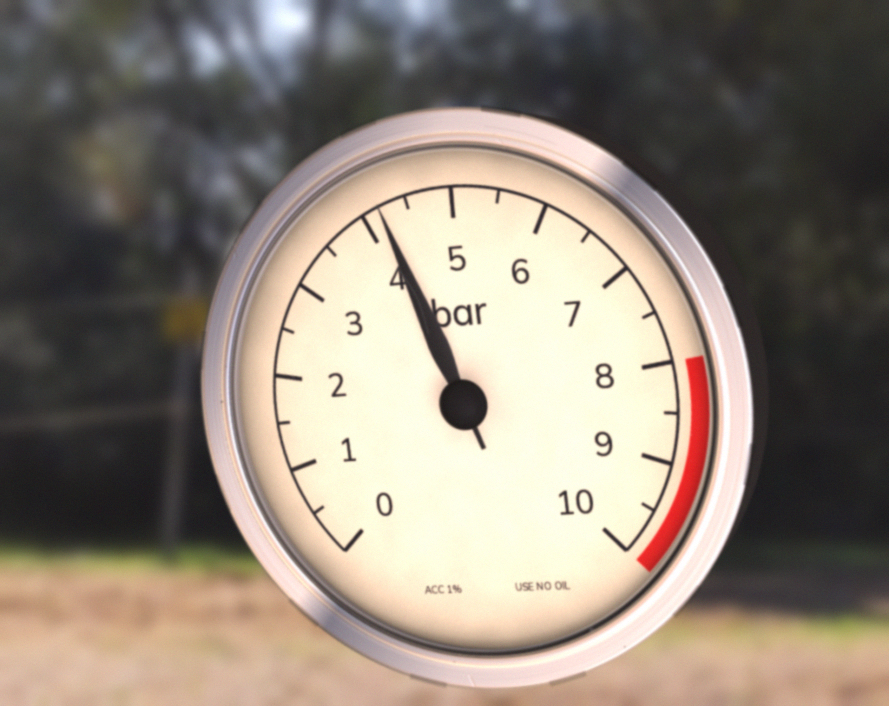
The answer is 4.25 bar
